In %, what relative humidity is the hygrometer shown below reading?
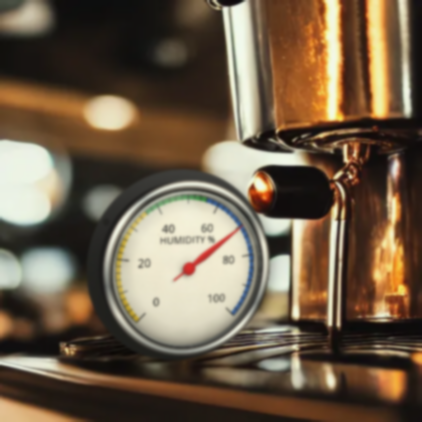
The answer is 70 %
